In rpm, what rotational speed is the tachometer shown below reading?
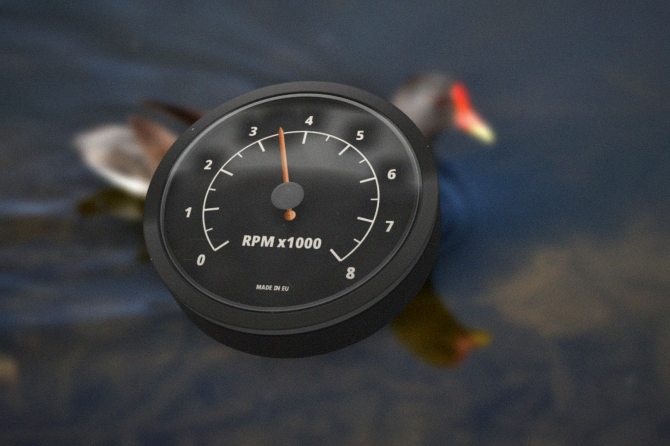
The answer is 3500 rpm
